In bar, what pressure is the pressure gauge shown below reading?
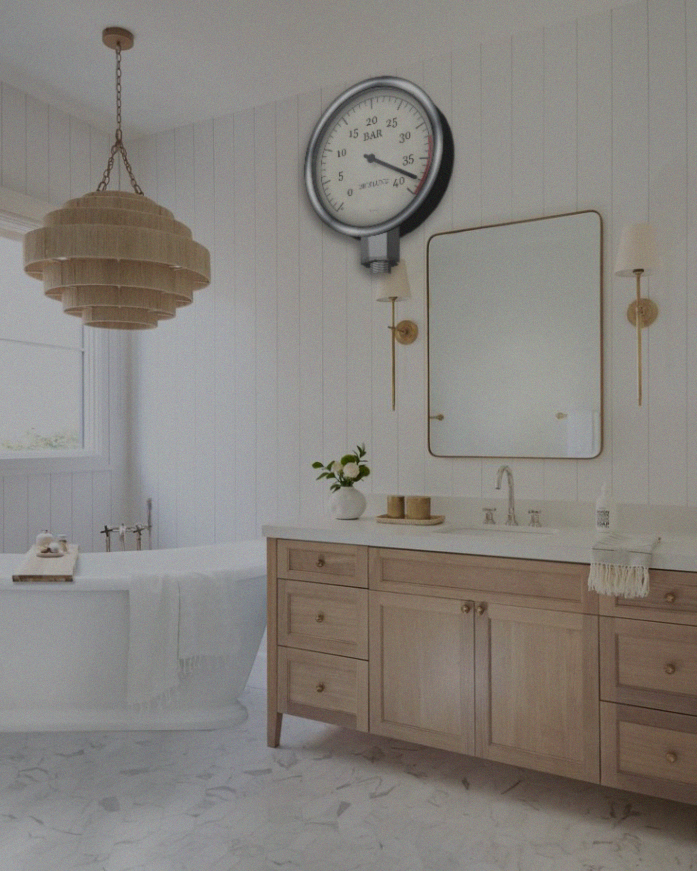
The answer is 38 bar
